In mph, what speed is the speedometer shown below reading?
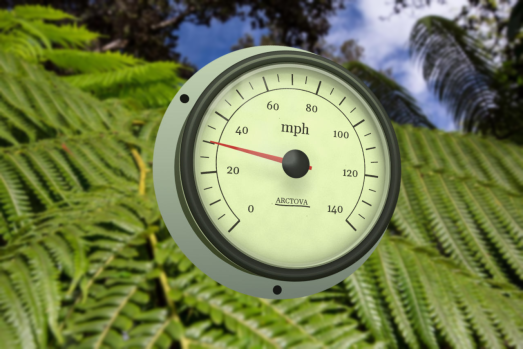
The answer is 30 mph
